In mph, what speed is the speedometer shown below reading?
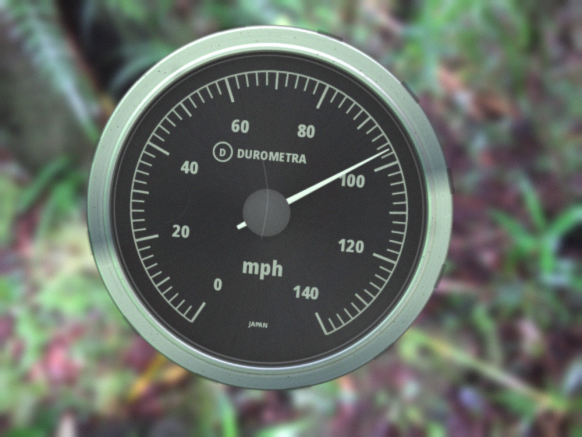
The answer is 97 mph
